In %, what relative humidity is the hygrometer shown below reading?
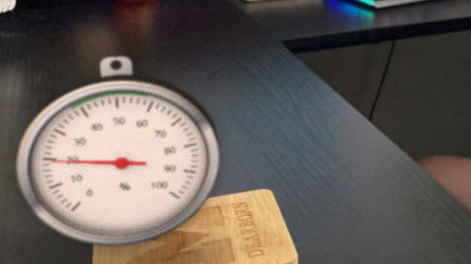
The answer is 20 %
